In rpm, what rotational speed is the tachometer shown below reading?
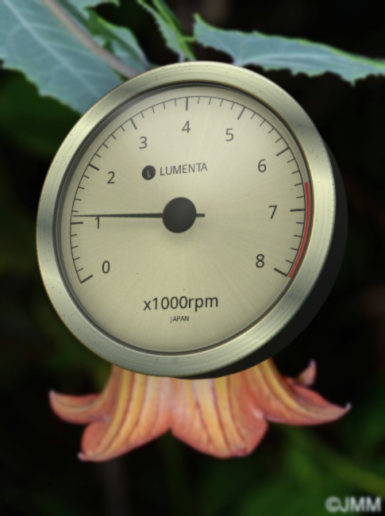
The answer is 1100 rpm
